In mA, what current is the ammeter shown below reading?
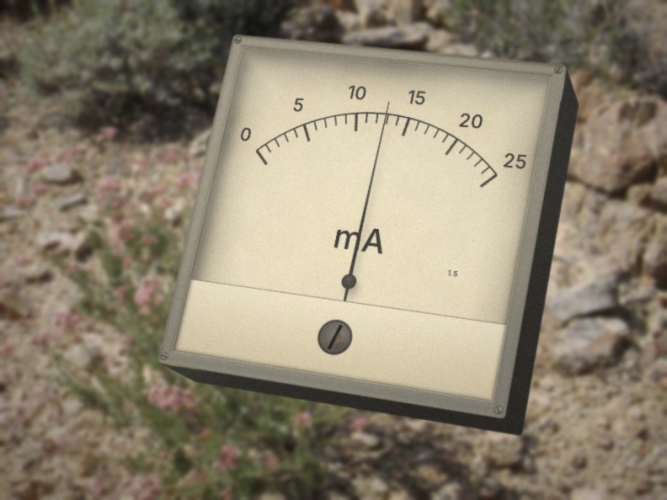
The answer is 13 mA
